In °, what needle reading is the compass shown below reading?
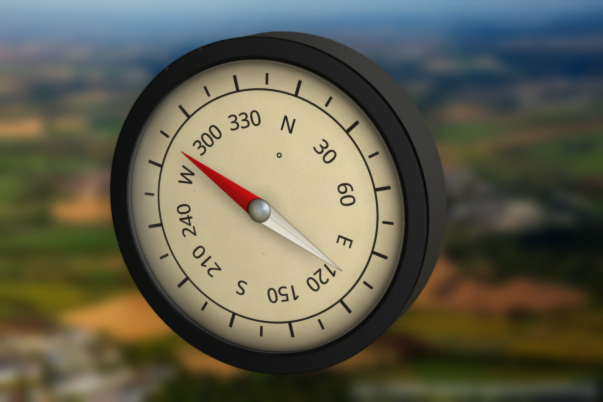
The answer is 285 °
